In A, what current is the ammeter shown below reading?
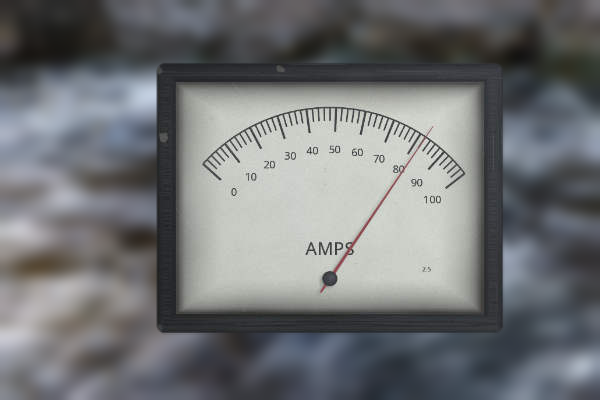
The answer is 82 A
